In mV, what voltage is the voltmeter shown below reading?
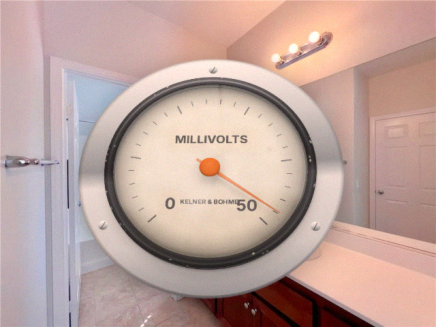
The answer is 48 mV
